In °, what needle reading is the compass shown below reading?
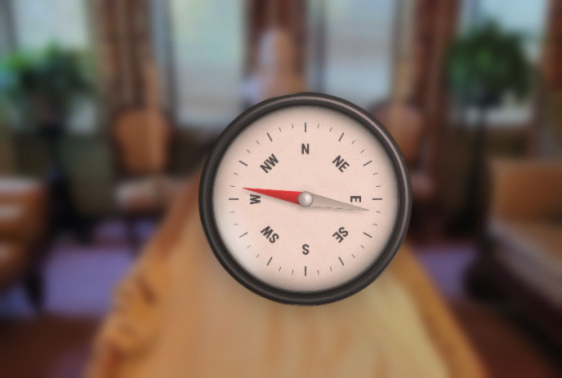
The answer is 280 °
